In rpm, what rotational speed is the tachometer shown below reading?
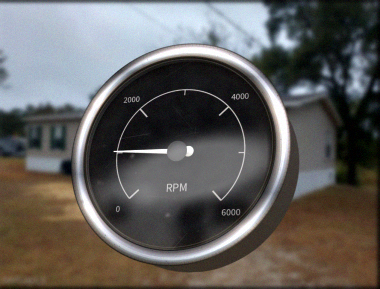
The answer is 1000 rpm
